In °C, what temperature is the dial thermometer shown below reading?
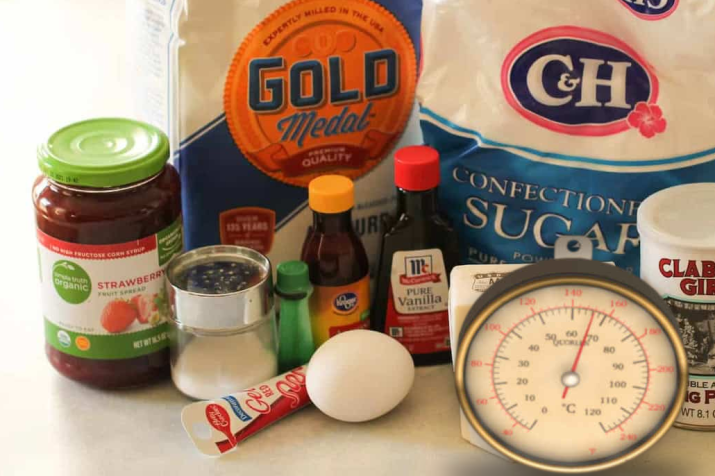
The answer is 66 °C
